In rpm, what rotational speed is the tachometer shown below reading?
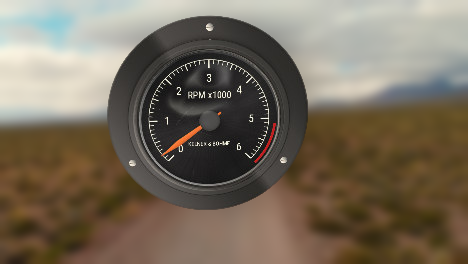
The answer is 200 rpm
